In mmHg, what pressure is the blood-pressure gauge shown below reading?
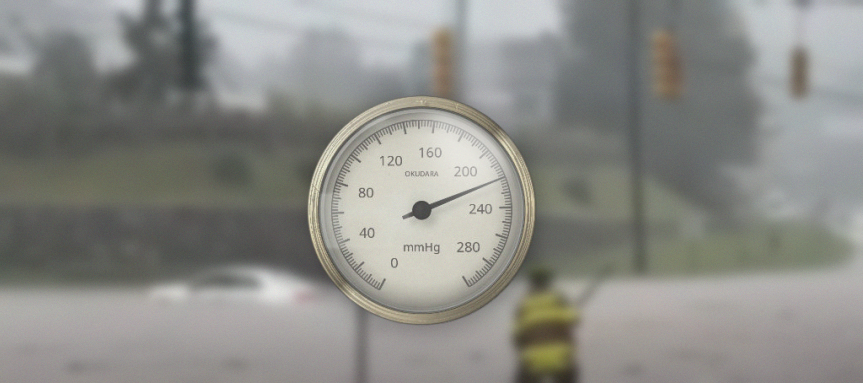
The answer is 220 mmHg
